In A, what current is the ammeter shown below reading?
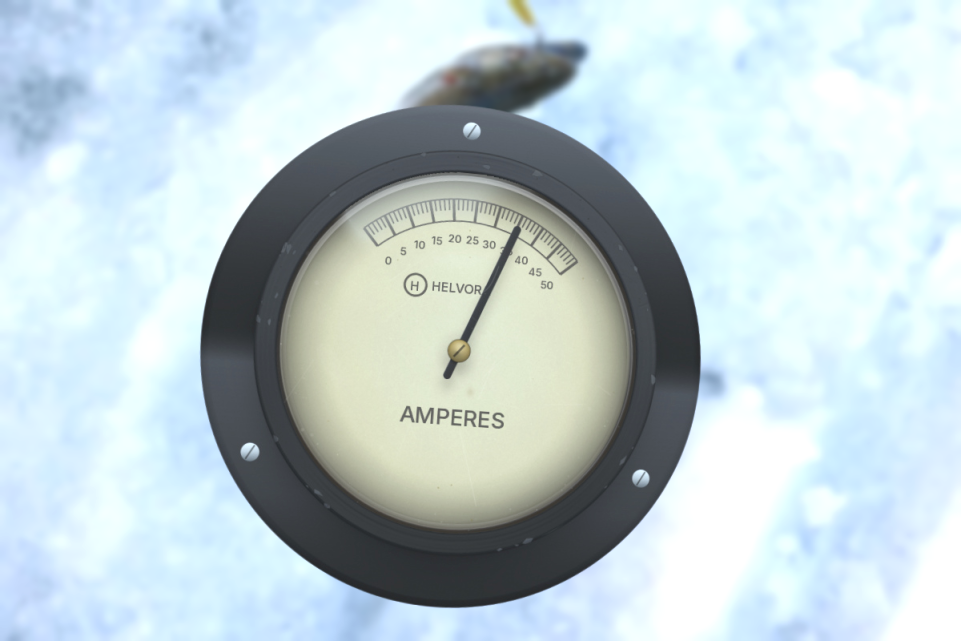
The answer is 35 A
